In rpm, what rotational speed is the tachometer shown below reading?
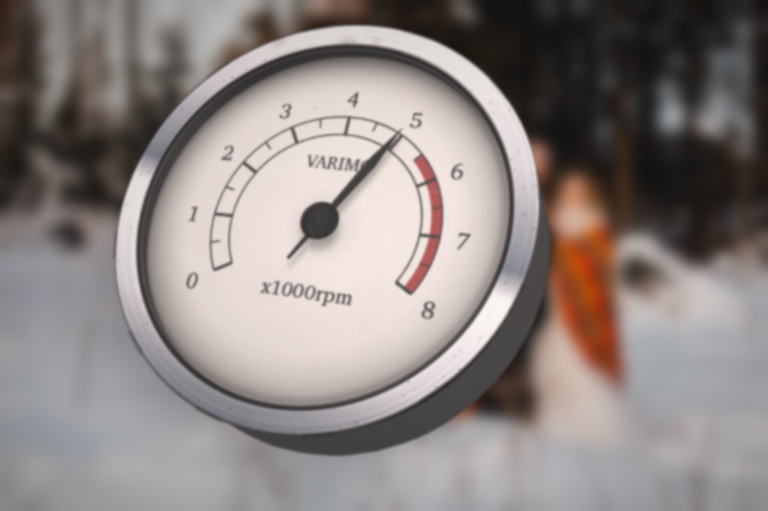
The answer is 5000 rpm
